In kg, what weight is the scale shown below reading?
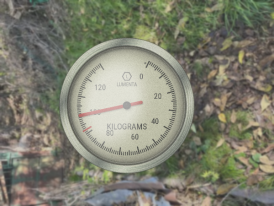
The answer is 100 kg
